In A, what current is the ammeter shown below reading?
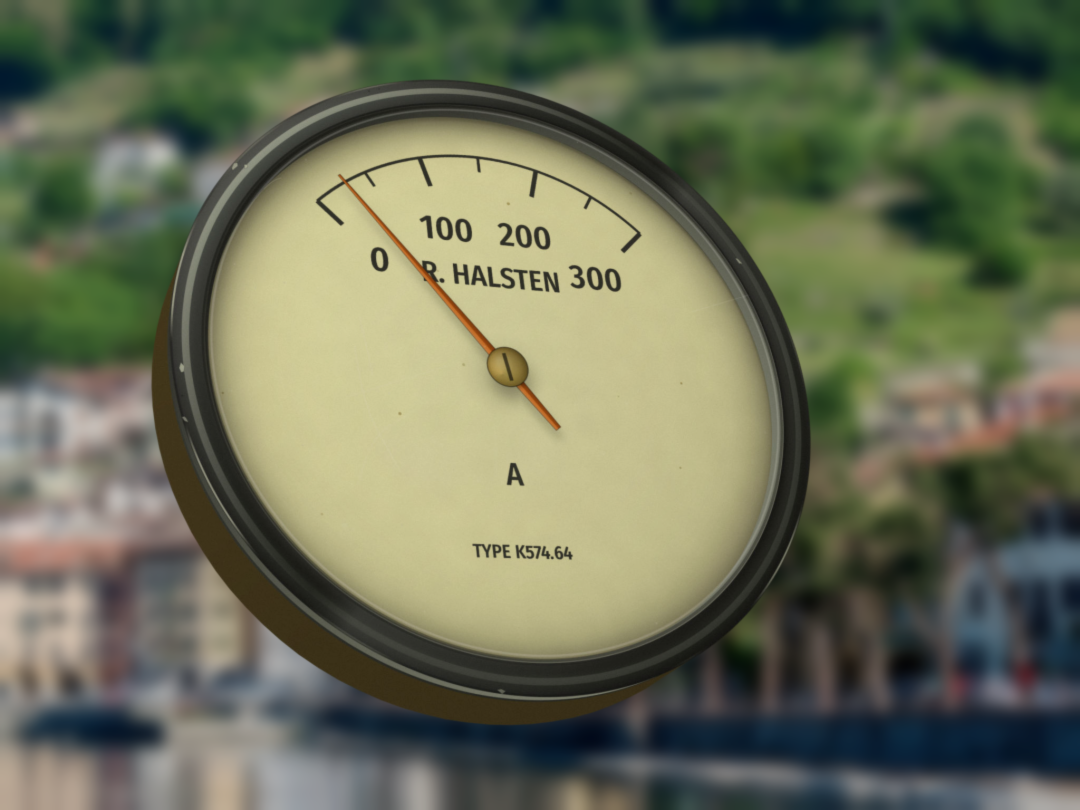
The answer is 25 A
